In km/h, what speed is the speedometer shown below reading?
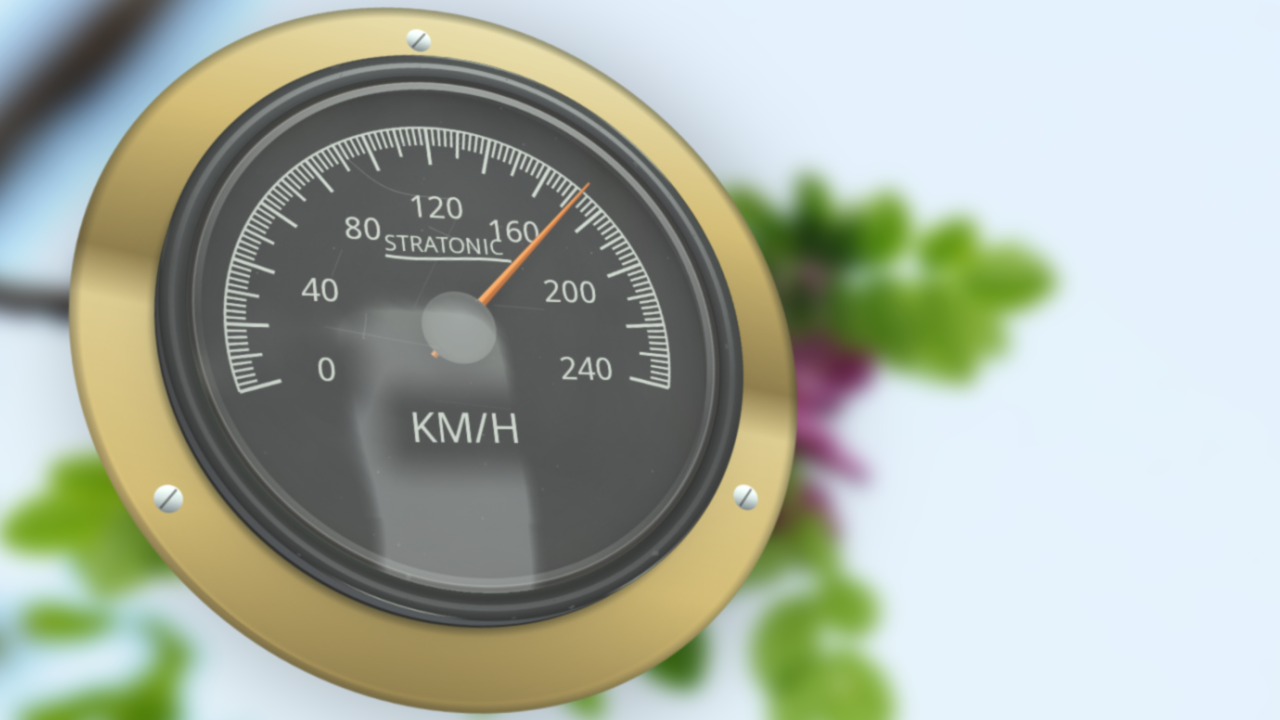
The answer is 172 km/h
